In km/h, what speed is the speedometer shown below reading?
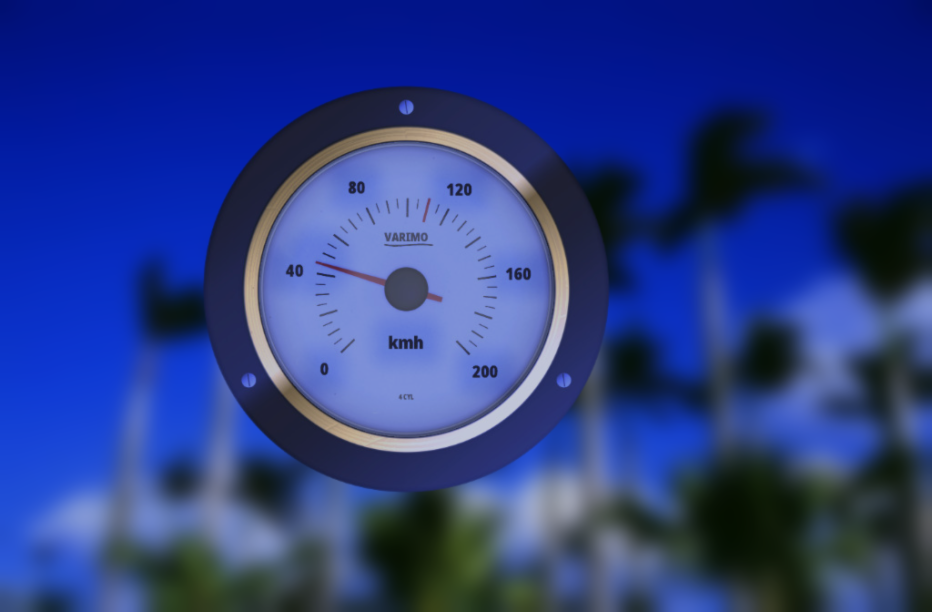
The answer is 45 km/h
